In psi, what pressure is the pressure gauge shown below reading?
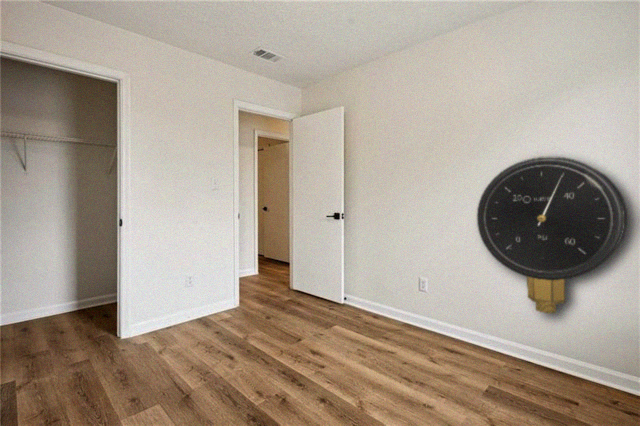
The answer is 35 psi
